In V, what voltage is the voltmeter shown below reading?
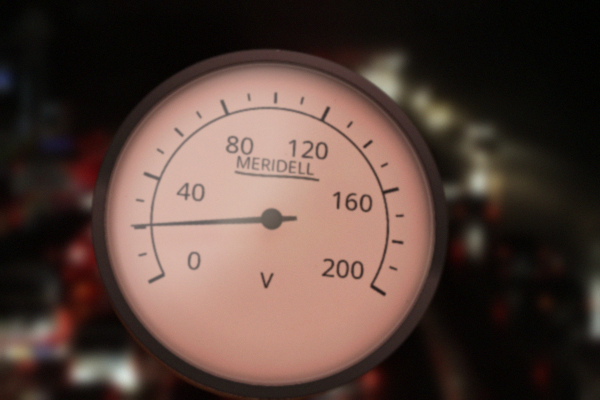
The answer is 20 V
